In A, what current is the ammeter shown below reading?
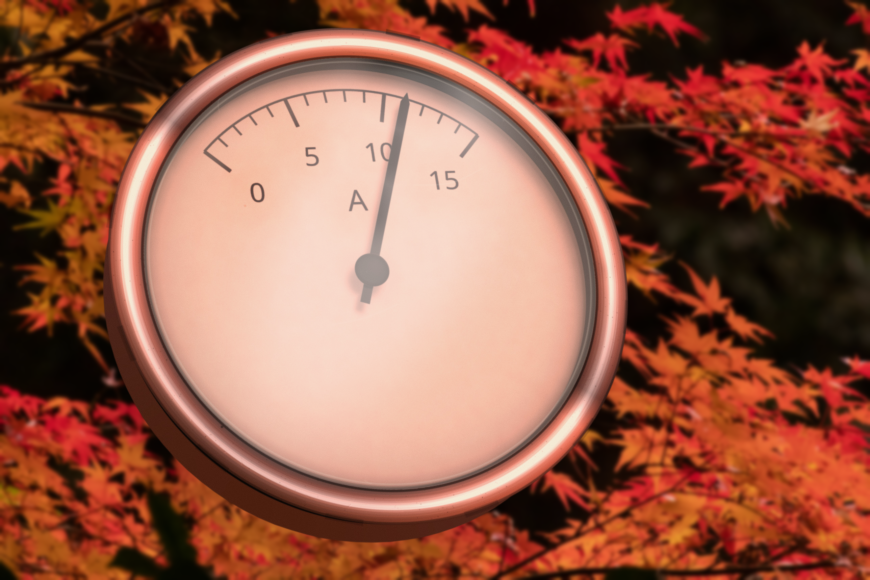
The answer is 11 A
